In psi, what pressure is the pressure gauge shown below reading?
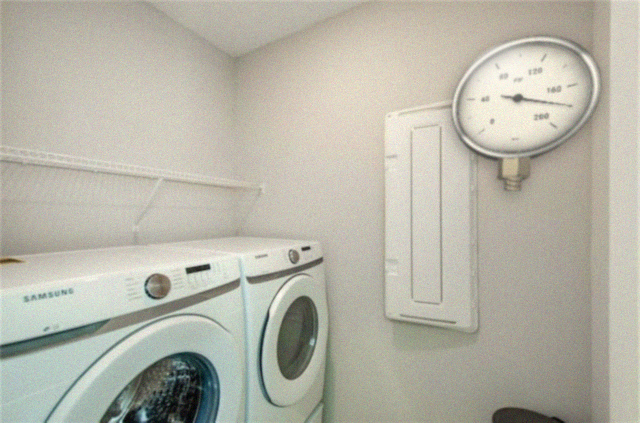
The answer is 180 psi
